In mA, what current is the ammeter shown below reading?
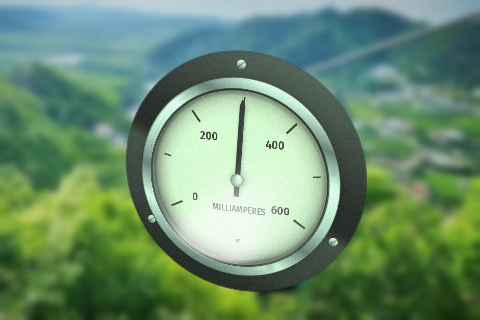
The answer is 300 mA
